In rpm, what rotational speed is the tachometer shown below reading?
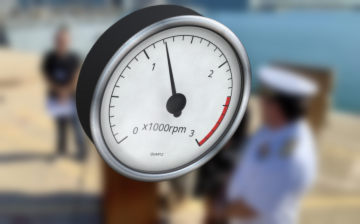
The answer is 1200 rpm
